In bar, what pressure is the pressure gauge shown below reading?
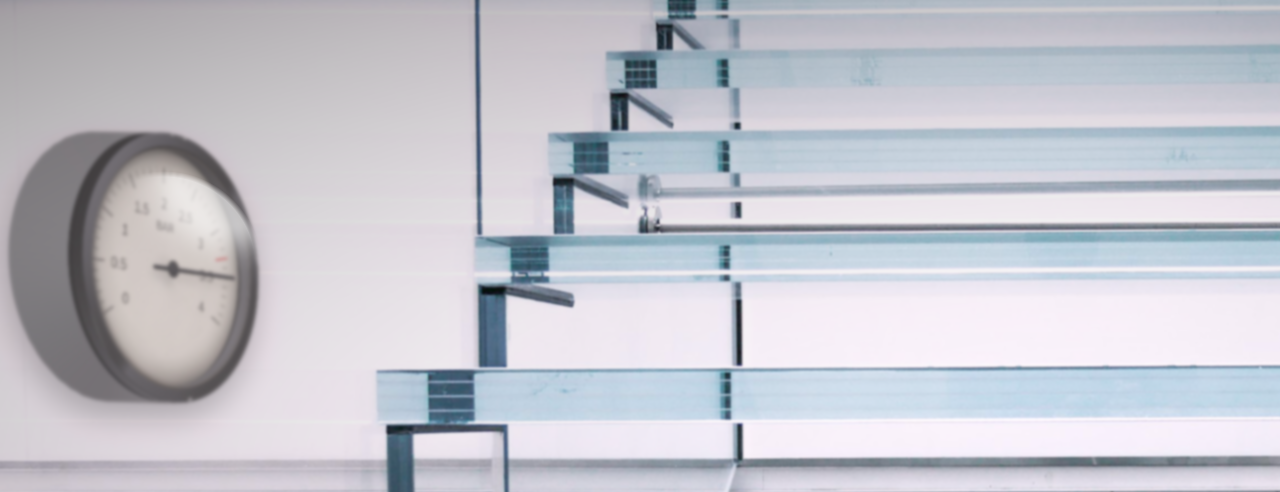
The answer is 3.5 bar
